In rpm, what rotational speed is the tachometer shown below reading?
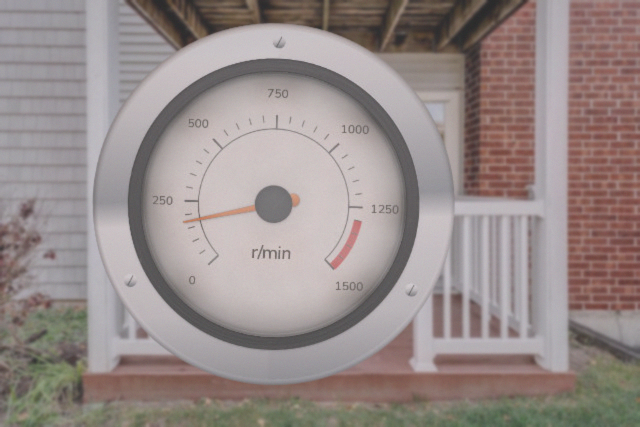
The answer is 175 rpm
